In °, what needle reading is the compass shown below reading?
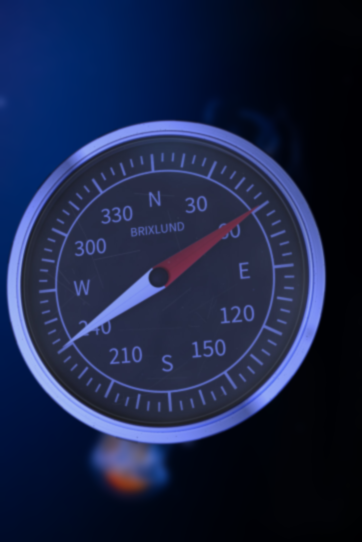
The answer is 60 °
